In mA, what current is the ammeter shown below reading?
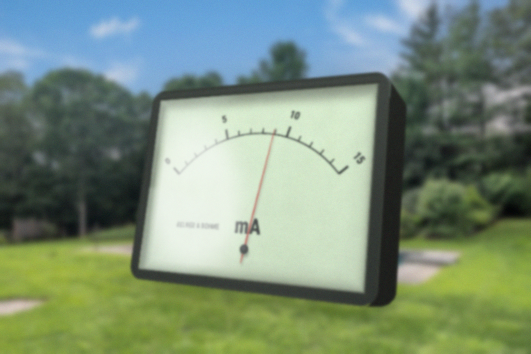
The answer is 9 mA
